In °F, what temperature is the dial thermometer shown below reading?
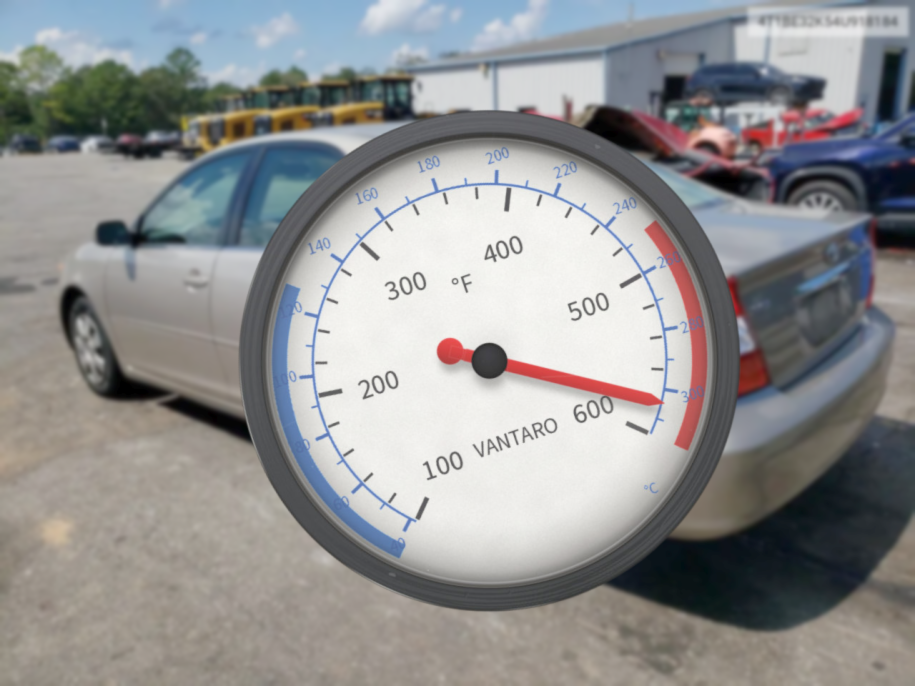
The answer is 580 °F
